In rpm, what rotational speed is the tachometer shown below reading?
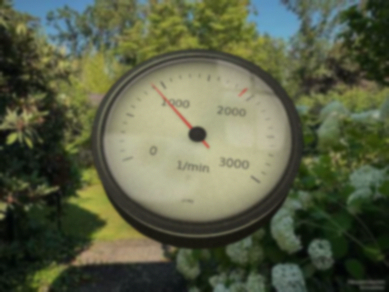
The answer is 900 rpm
